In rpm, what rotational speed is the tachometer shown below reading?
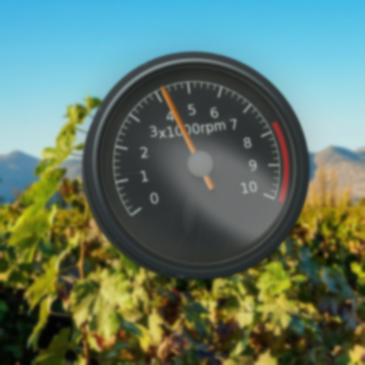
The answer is 4200 rpm
